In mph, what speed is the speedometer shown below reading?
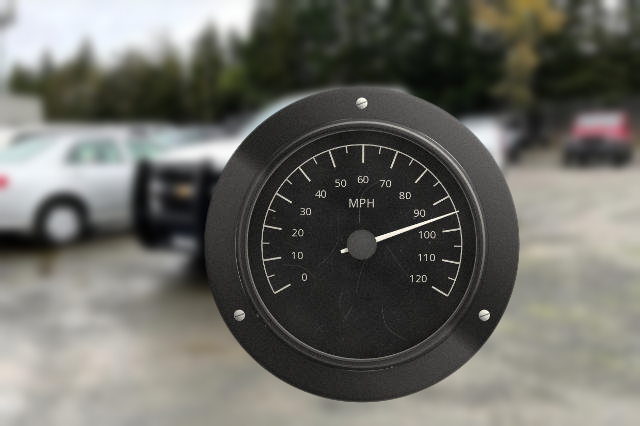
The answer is 95 mph
